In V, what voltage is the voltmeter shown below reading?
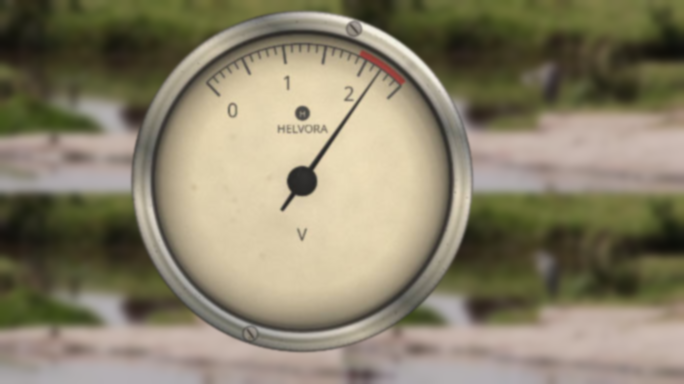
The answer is 2.2 V
